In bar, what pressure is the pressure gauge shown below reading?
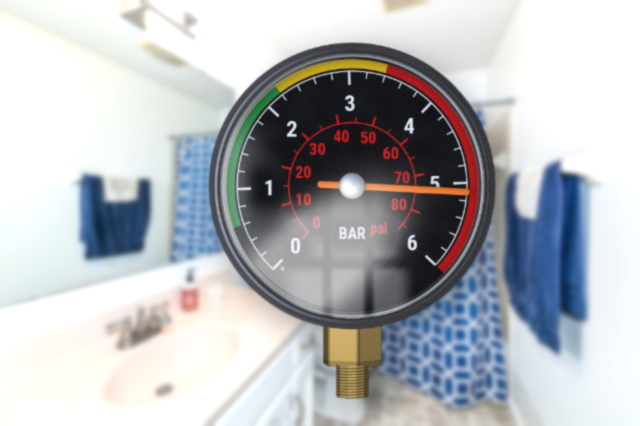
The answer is 5.1 bar
